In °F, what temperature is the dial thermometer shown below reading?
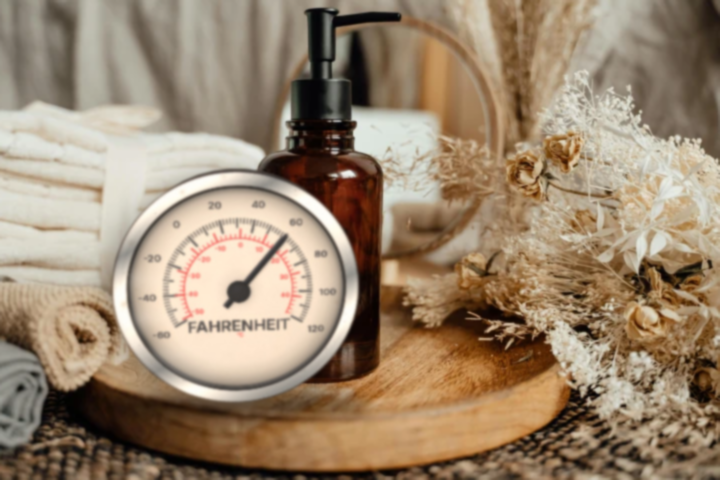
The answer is 60 °F
